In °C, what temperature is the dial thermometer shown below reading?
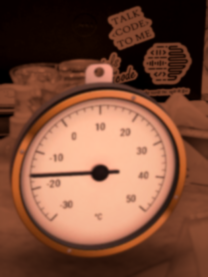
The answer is -16 °C
